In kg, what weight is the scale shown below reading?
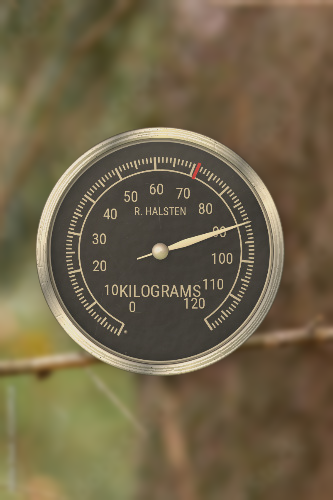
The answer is 90 kg
